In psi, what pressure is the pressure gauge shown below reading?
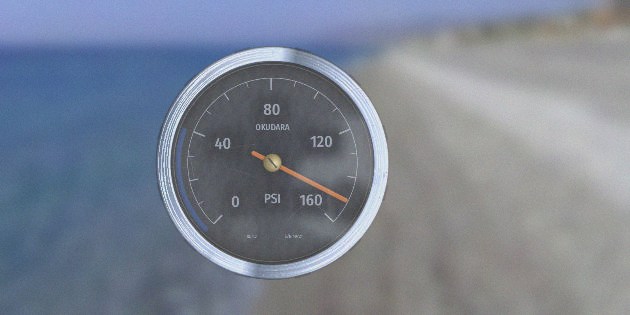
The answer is 150 psi
